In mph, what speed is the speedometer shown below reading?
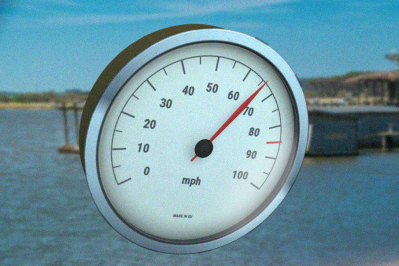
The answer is 65 mph
